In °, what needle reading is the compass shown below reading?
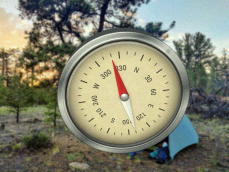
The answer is 320 °
